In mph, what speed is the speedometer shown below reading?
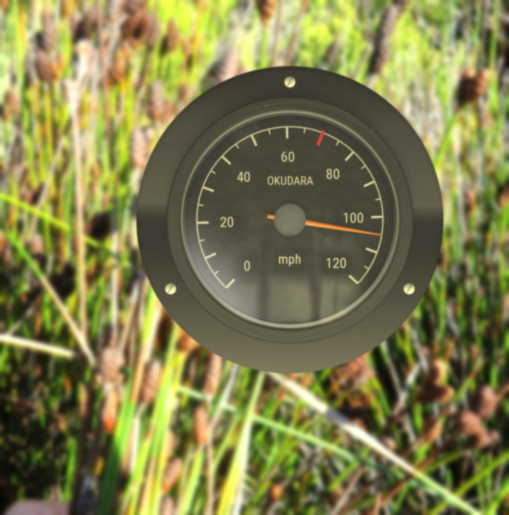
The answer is 105 mph
